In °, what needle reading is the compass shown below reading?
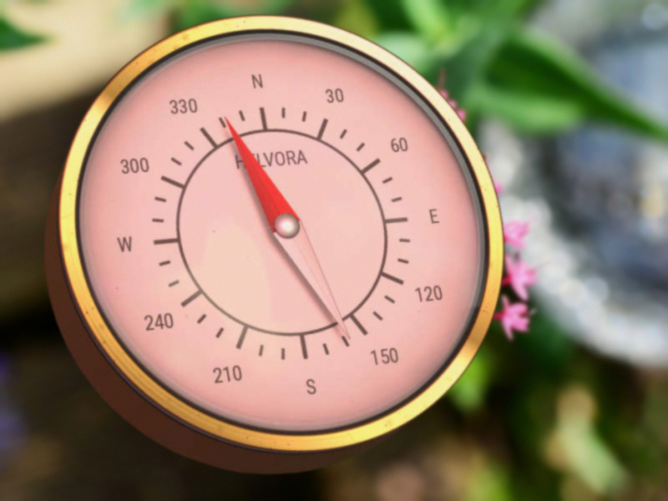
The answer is 340 °
